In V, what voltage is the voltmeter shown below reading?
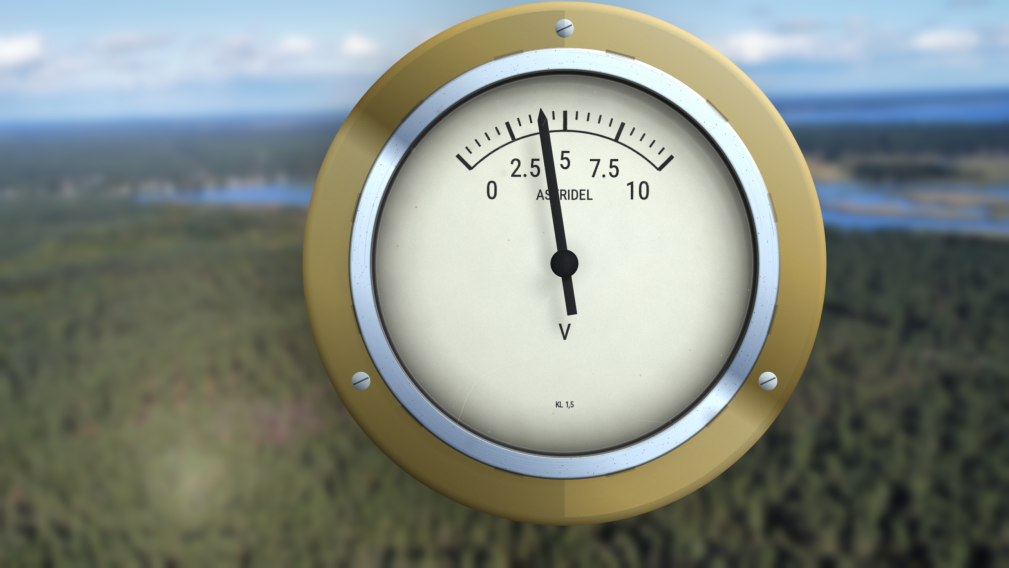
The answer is 4 V
